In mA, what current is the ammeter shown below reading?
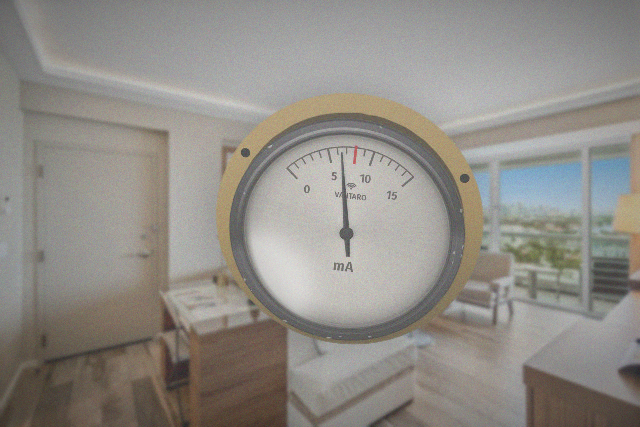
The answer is 6.5 mA
